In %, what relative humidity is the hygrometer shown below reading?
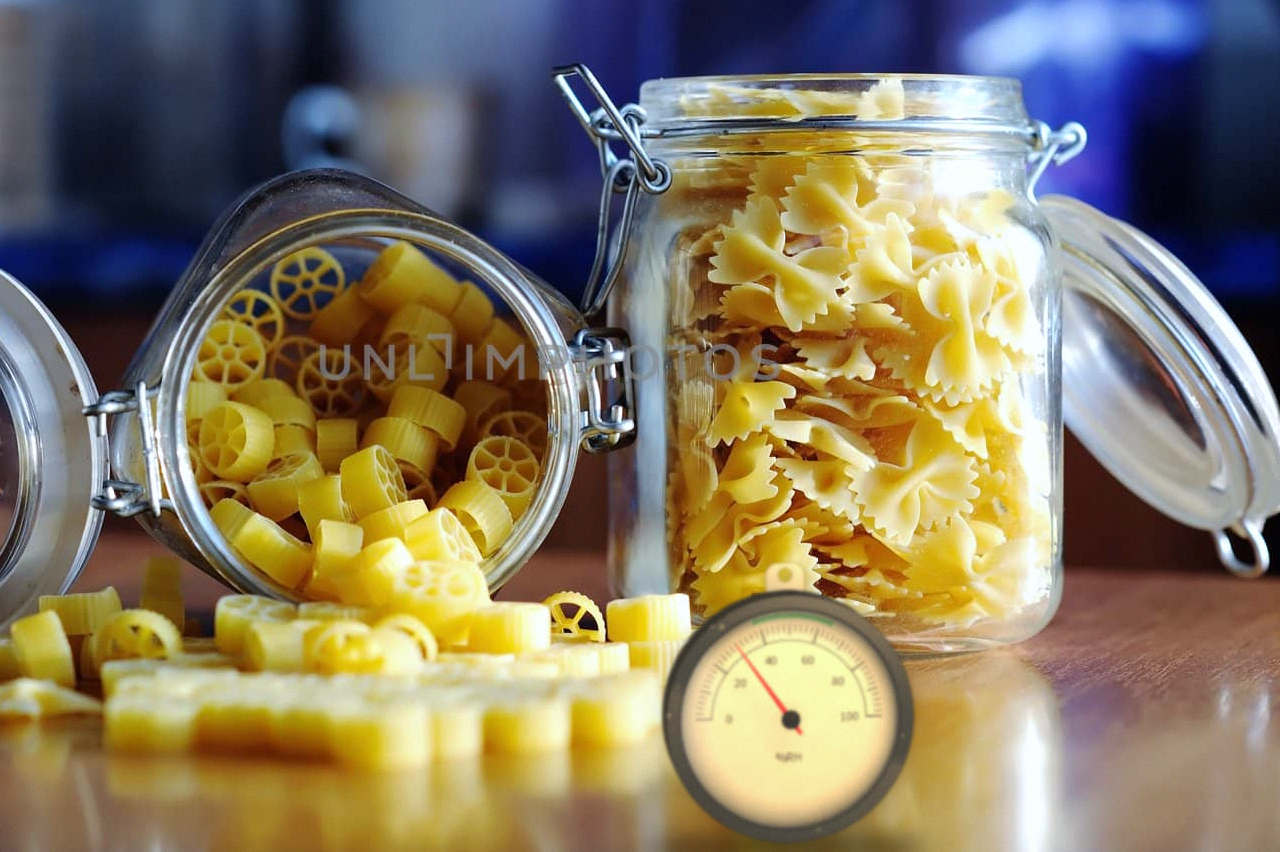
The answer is 30 %
